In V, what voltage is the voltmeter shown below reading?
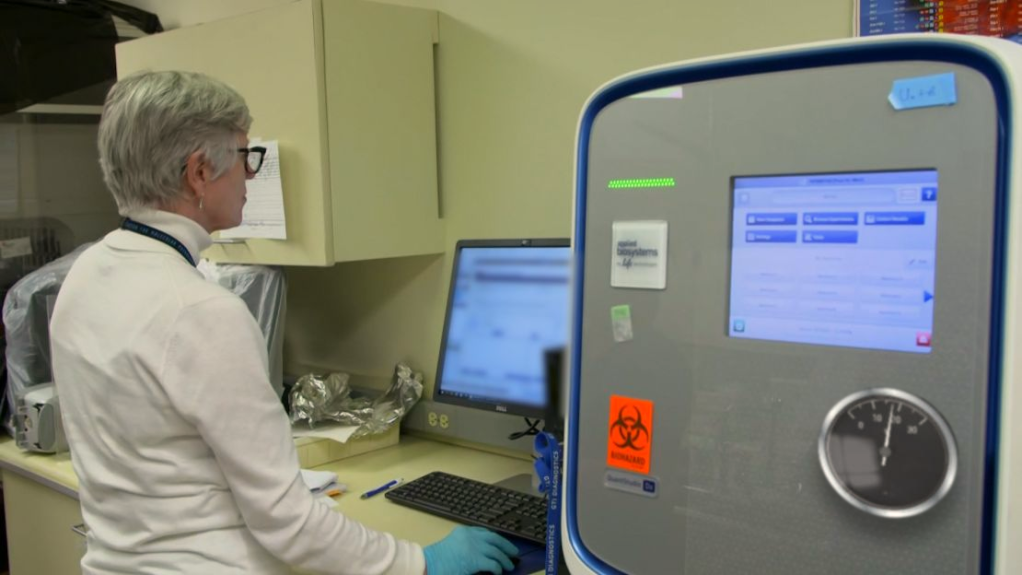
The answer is 17.5 V
